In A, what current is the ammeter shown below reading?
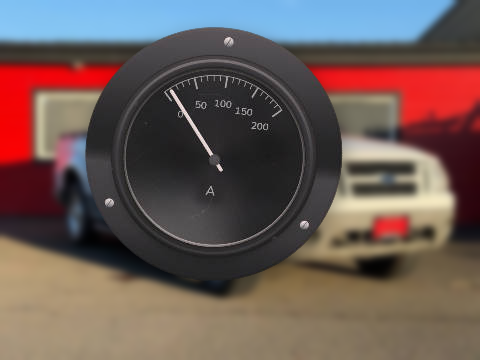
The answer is 10 A
